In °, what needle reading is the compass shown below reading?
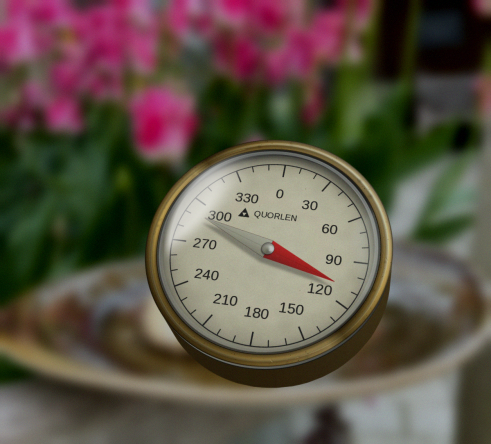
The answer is 110 °
